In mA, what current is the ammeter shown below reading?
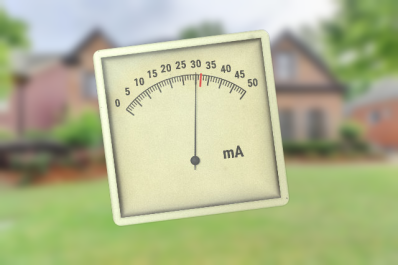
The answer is 30 mA
